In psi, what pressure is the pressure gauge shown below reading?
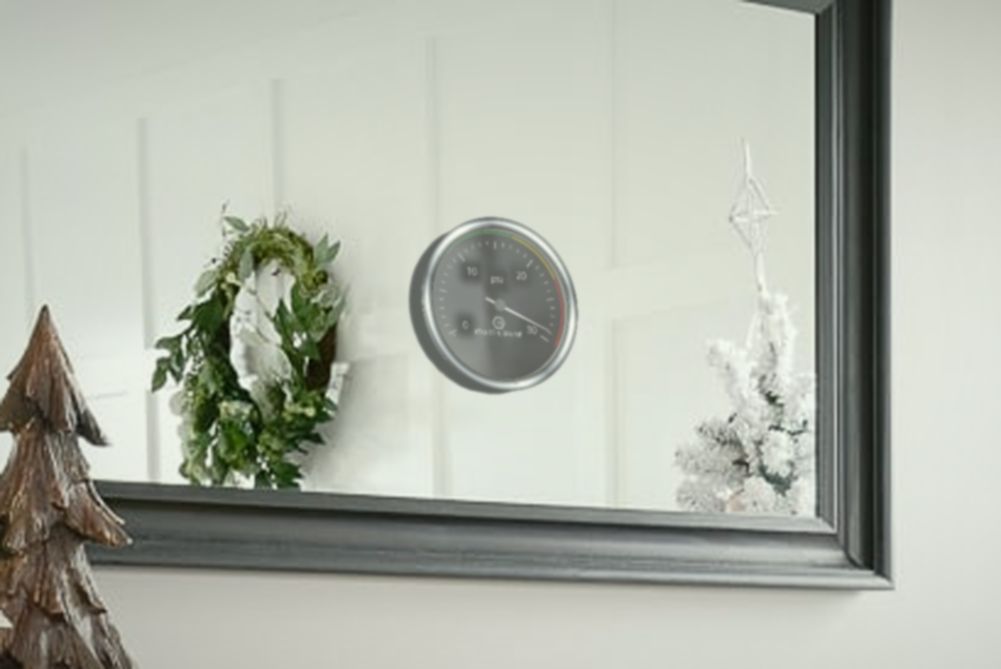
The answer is 29 psi
